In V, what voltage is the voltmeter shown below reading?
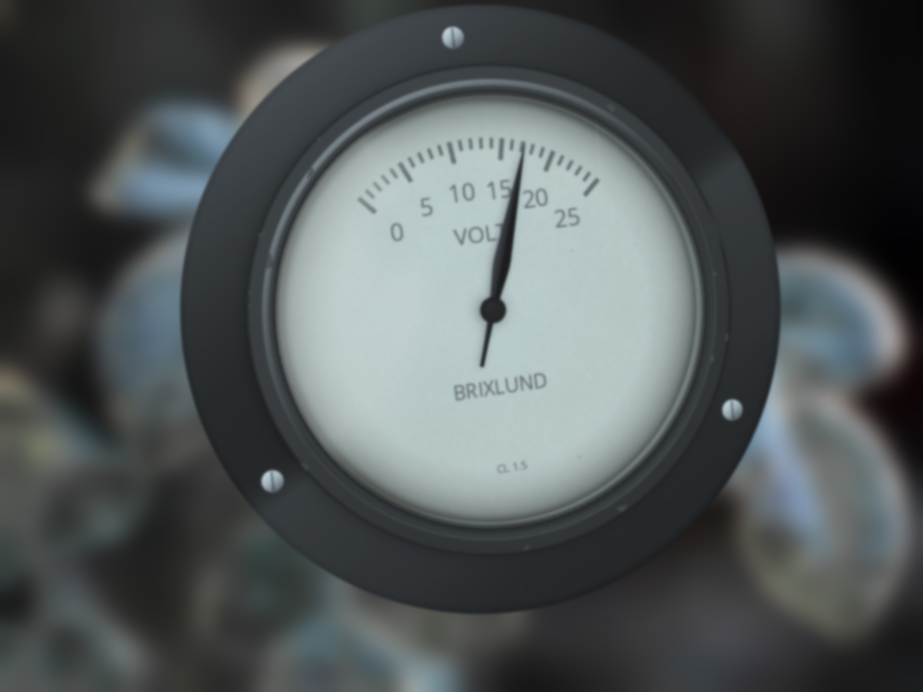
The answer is 17 V
